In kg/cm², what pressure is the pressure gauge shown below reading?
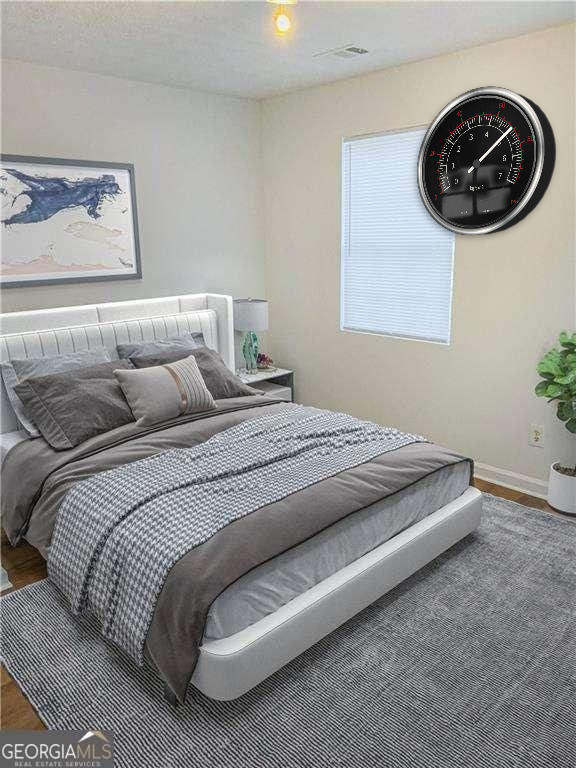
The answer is 5 kg/cm²
